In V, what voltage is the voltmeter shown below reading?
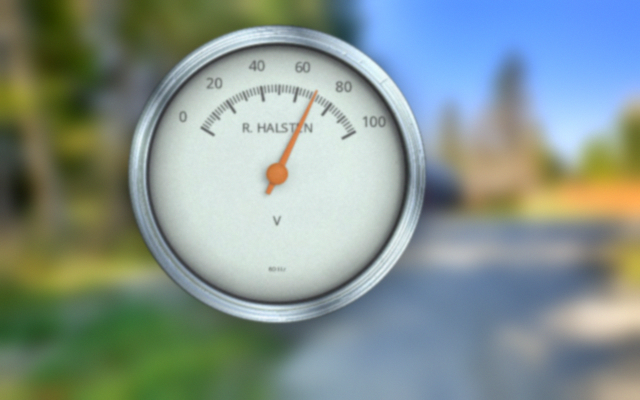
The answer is 70 V
